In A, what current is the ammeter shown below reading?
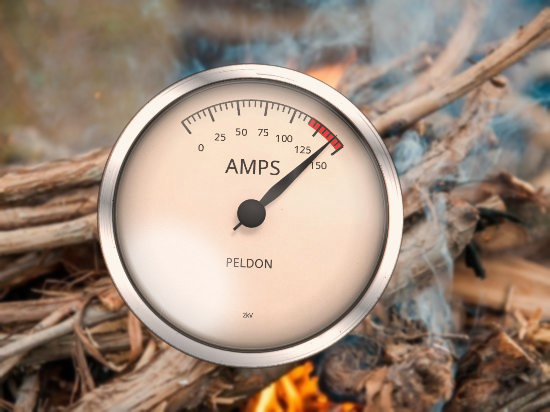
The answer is 140 A
